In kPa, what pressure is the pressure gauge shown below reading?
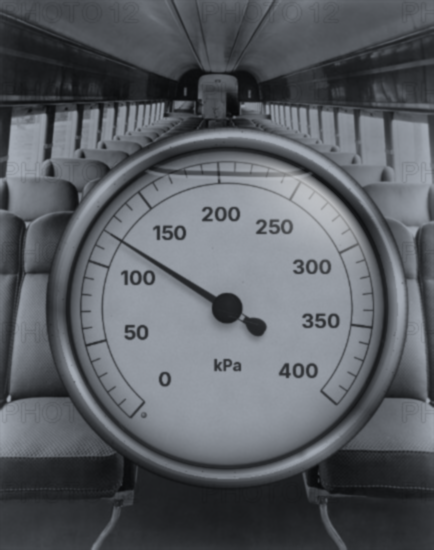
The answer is 120 kPa
